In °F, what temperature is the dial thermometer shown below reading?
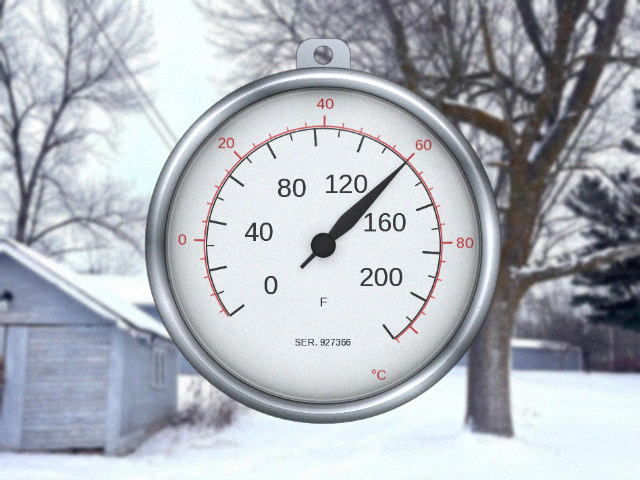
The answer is 140 °F
